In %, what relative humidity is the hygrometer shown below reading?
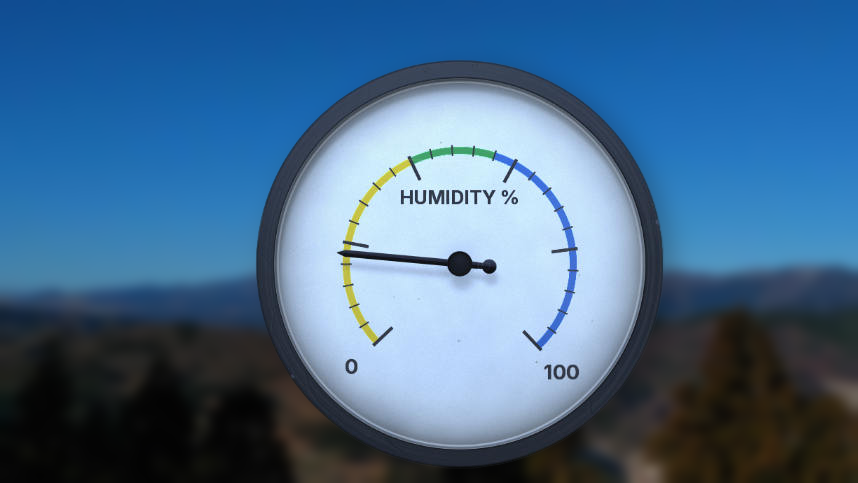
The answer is 18 %
